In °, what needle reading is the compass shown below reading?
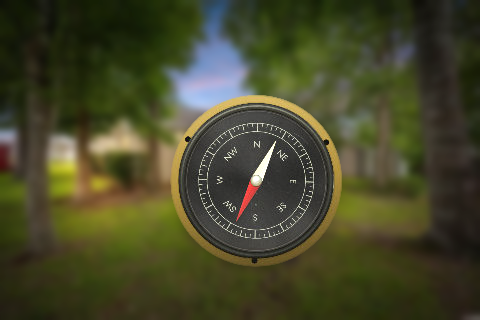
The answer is 205 °
